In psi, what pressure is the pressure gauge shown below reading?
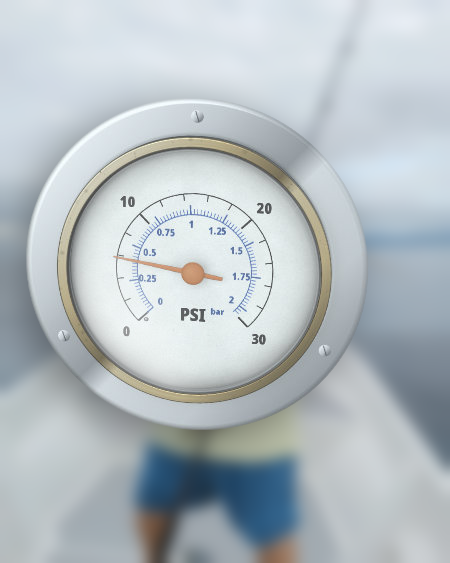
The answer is 6 psi
